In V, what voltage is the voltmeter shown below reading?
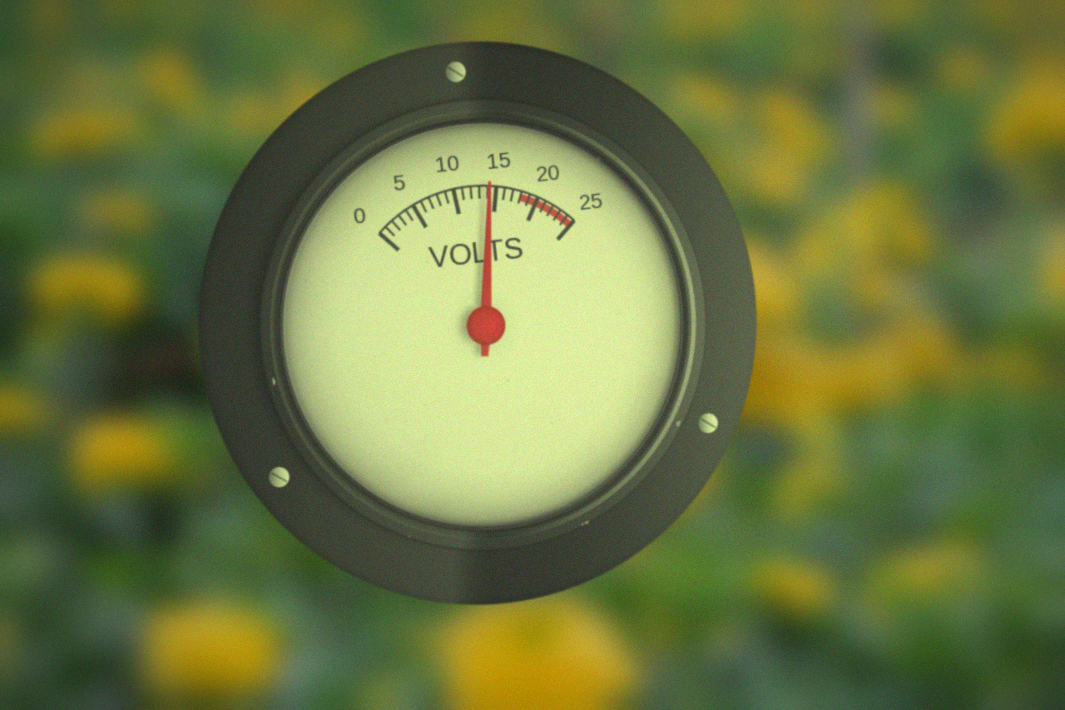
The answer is 14 V
